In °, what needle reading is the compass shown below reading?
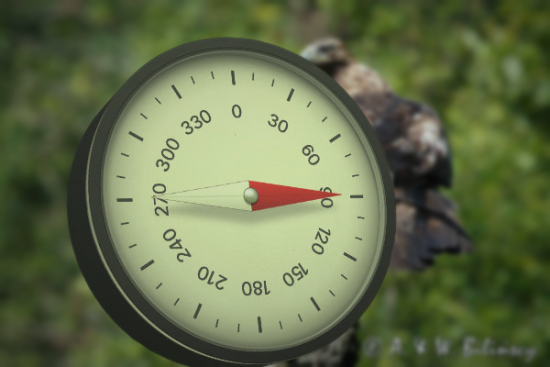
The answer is 90 °
